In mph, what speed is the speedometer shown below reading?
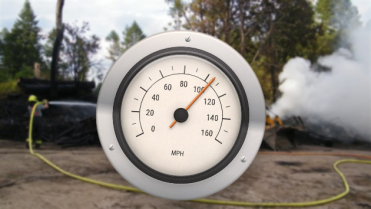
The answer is 105 mph
